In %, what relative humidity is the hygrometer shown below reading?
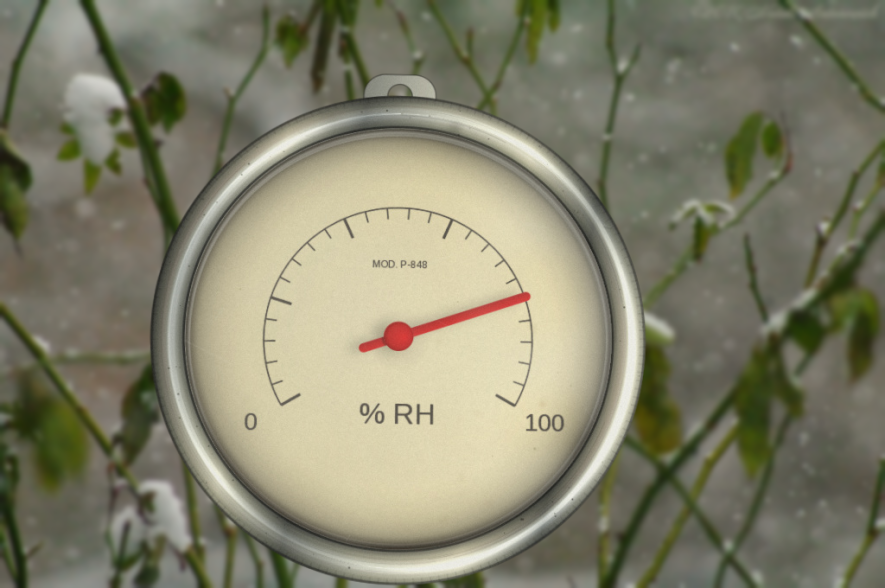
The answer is 80 %
